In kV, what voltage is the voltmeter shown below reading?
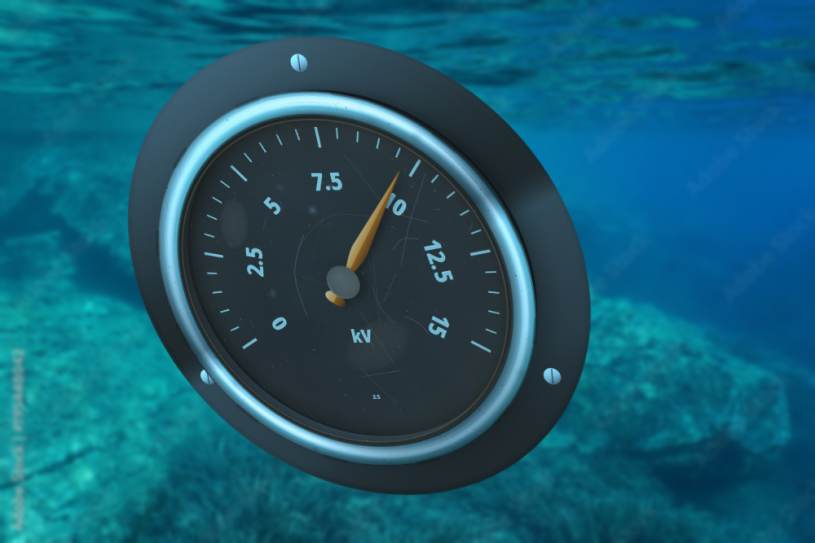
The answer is 9.75 kV
